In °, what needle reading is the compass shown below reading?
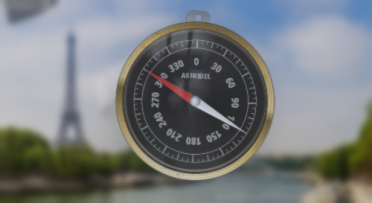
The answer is 300 °
